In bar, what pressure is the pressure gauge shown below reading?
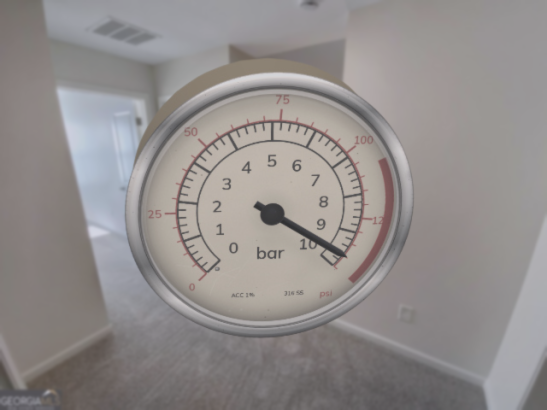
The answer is 9.6 bar
